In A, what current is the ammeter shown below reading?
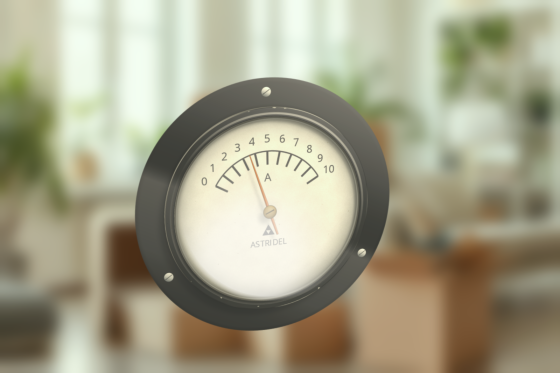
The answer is 3.5 A
